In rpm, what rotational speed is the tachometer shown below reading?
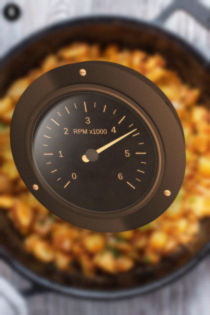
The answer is 4375 rpm
